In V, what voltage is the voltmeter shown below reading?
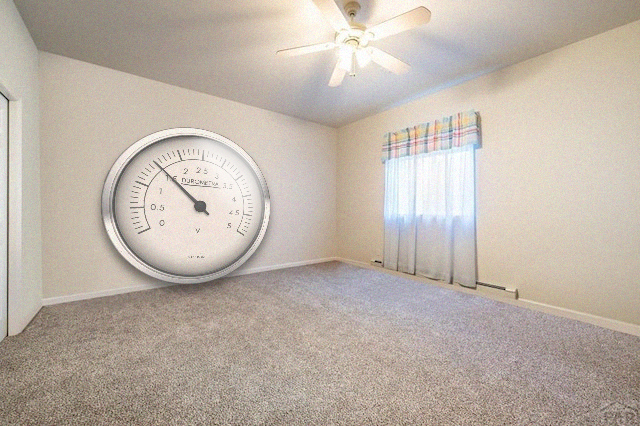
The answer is 1.5 V
